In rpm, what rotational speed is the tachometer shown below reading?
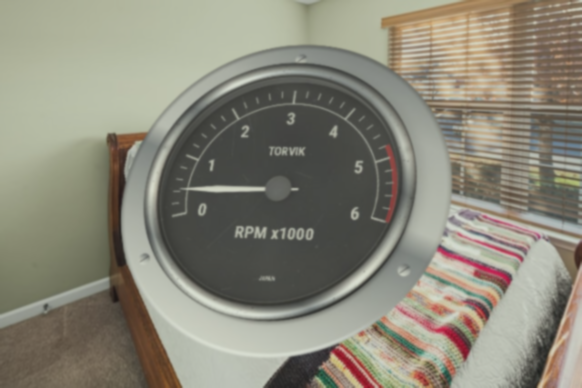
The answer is 400 rpm
